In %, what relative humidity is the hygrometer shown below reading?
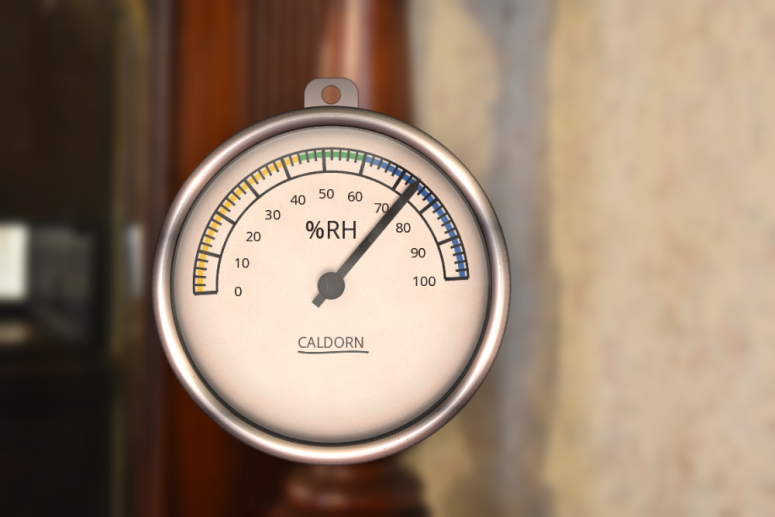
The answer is 74 %
